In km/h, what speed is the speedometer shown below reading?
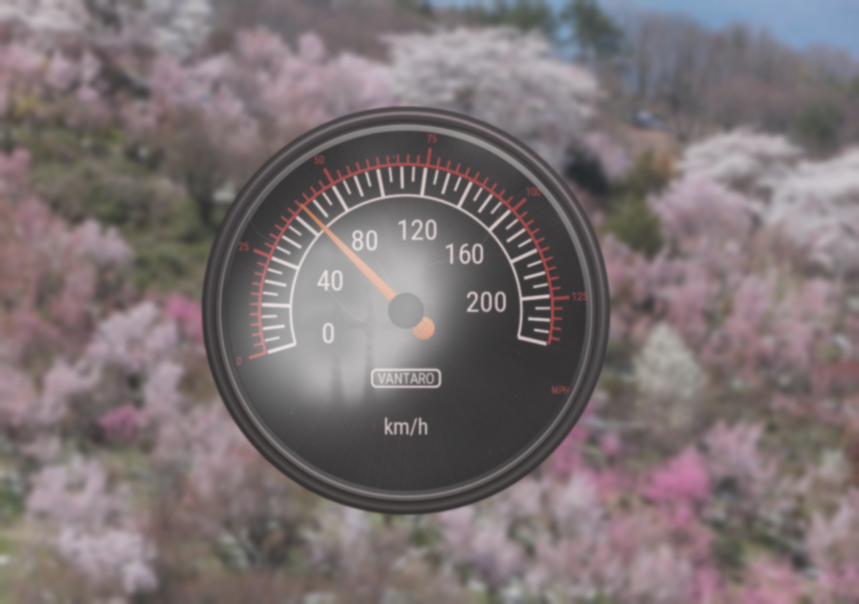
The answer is 65 km/h
